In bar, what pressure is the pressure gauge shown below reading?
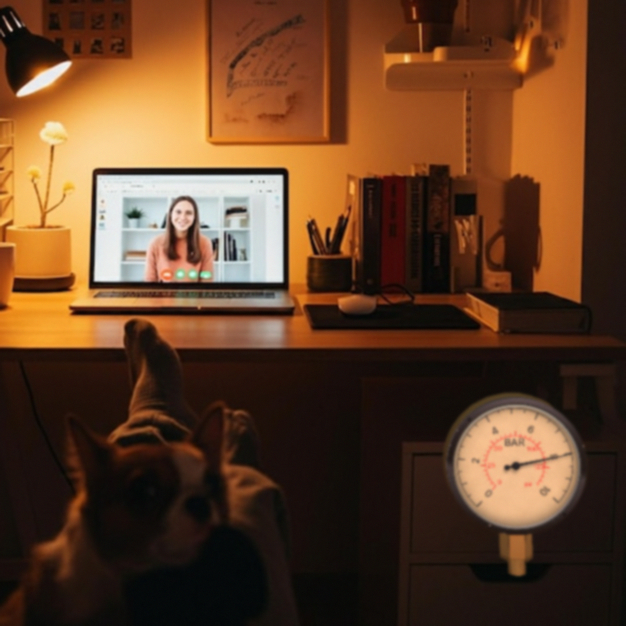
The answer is 8 bar
